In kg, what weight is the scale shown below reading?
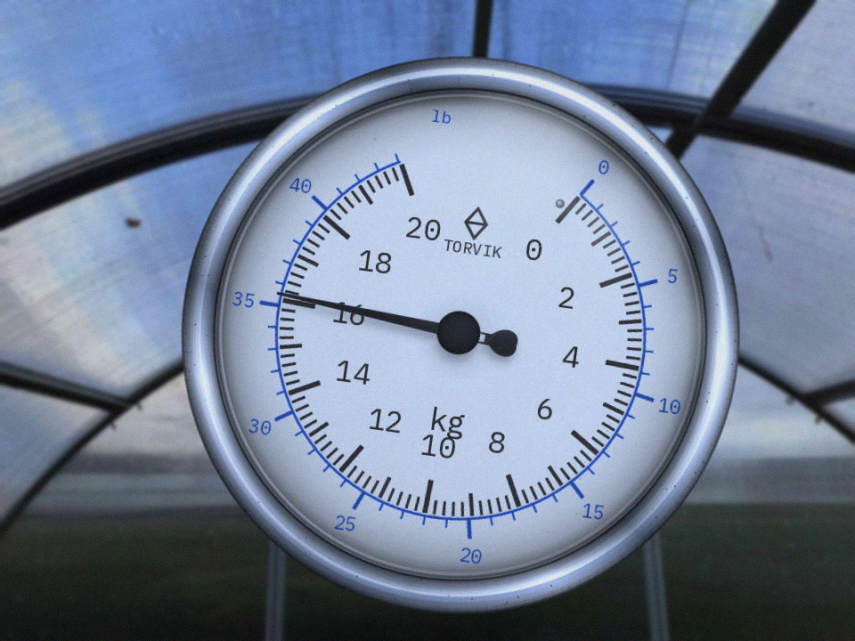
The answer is 16.1 kg
